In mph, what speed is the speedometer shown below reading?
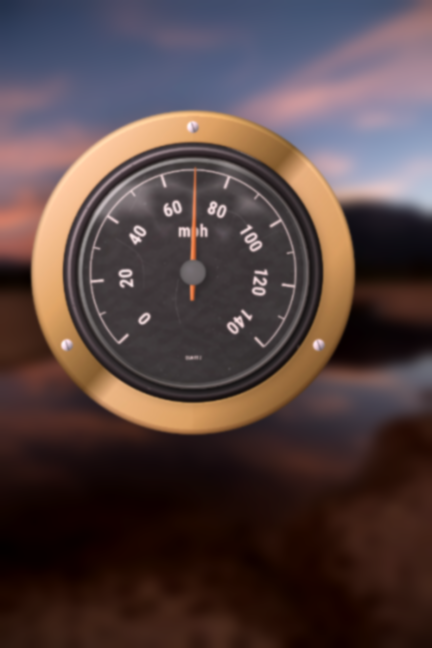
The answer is 70 mph
